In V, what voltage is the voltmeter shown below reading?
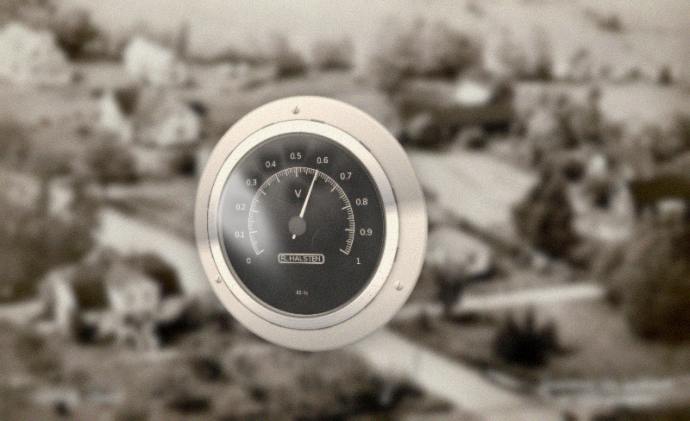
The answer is 0.6 V
